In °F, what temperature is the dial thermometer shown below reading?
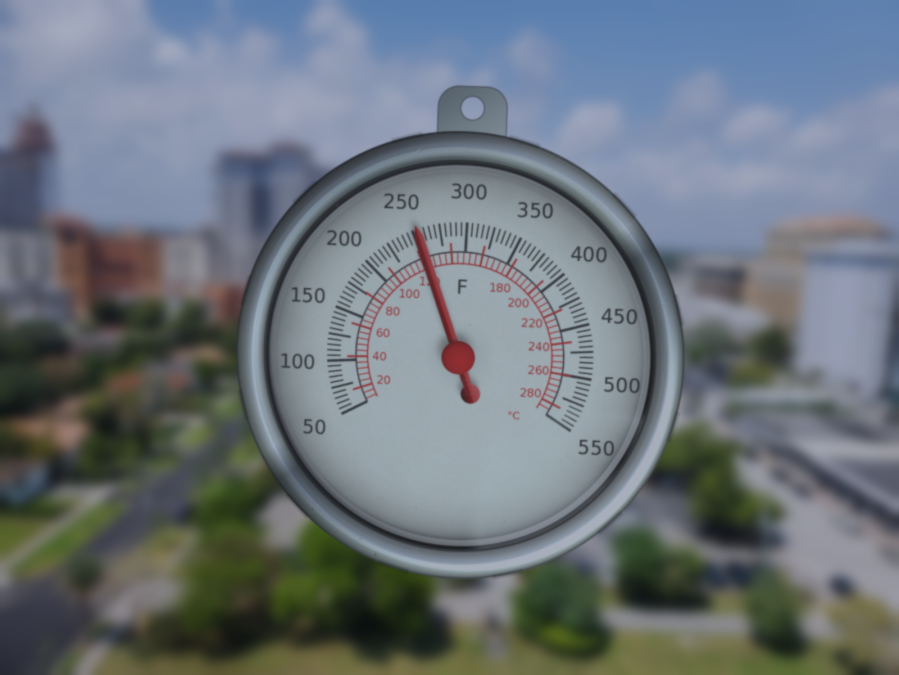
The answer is 255 °F
